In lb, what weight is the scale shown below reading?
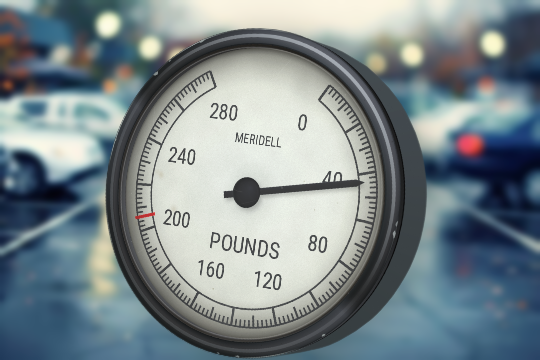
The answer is 44 lb
